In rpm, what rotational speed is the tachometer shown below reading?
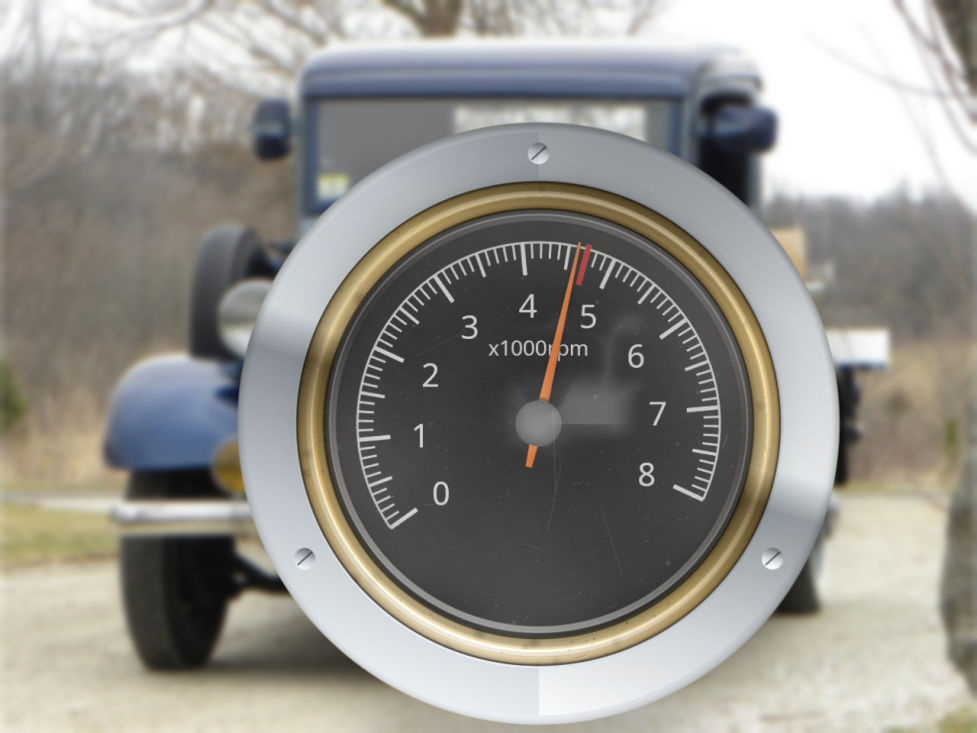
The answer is 4600 rpm
